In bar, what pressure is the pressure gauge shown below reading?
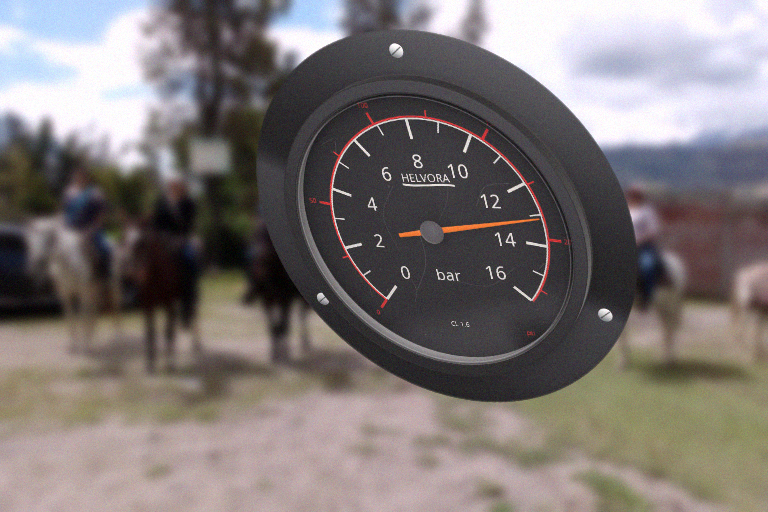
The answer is 13 bar
